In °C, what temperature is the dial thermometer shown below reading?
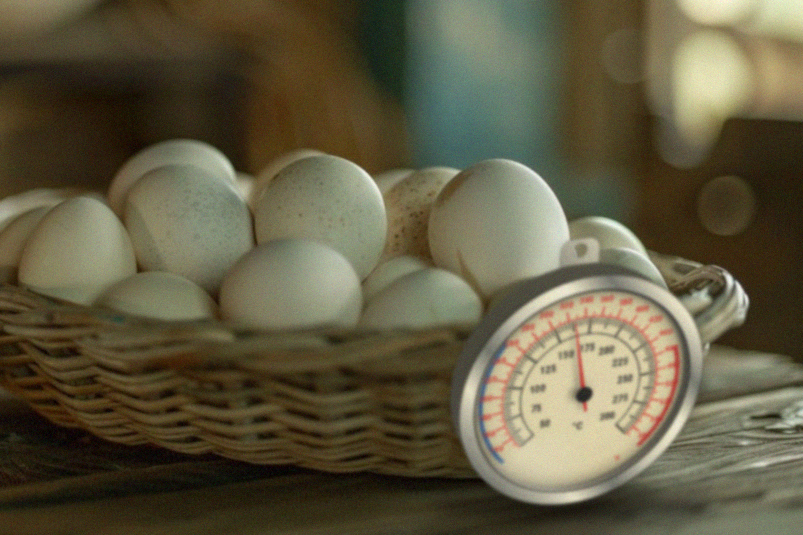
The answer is 162.5 °C
